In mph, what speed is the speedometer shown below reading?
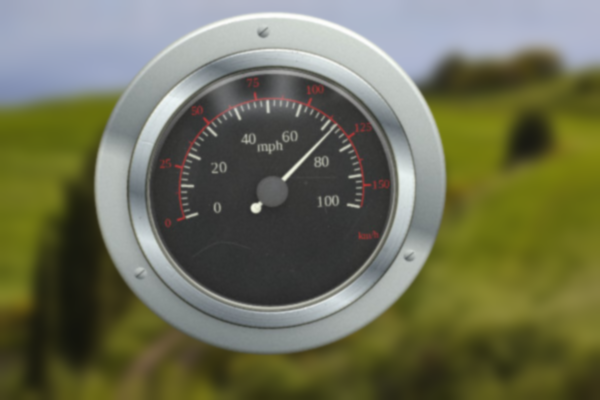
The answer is 72 mph
